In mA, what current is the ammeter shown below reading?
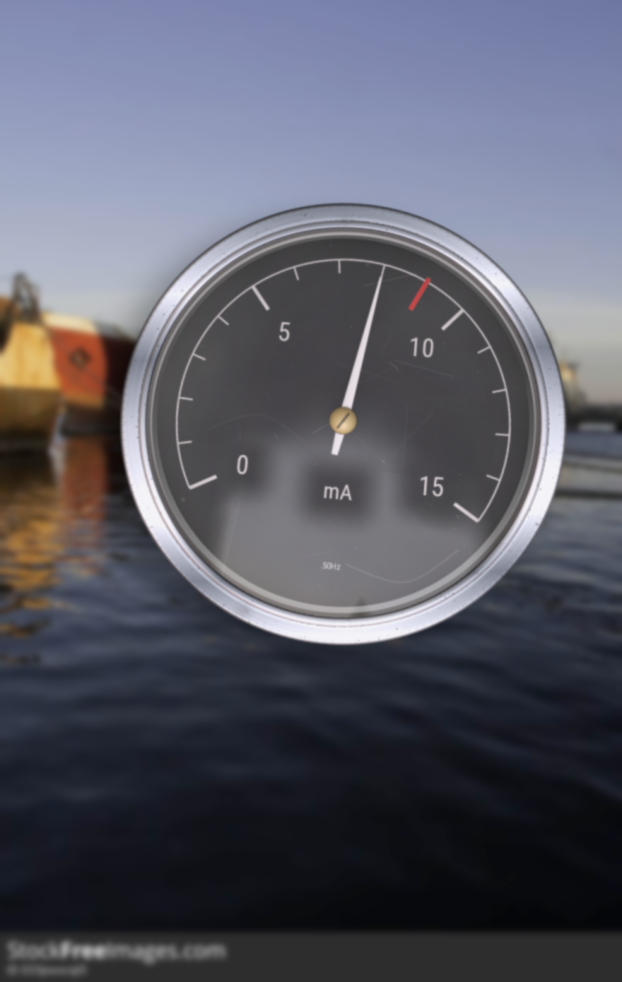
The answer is 8 mA
